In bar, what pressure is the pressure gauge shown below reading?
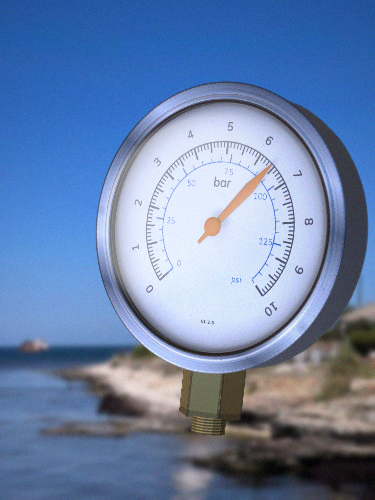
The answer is 6.5 bar
